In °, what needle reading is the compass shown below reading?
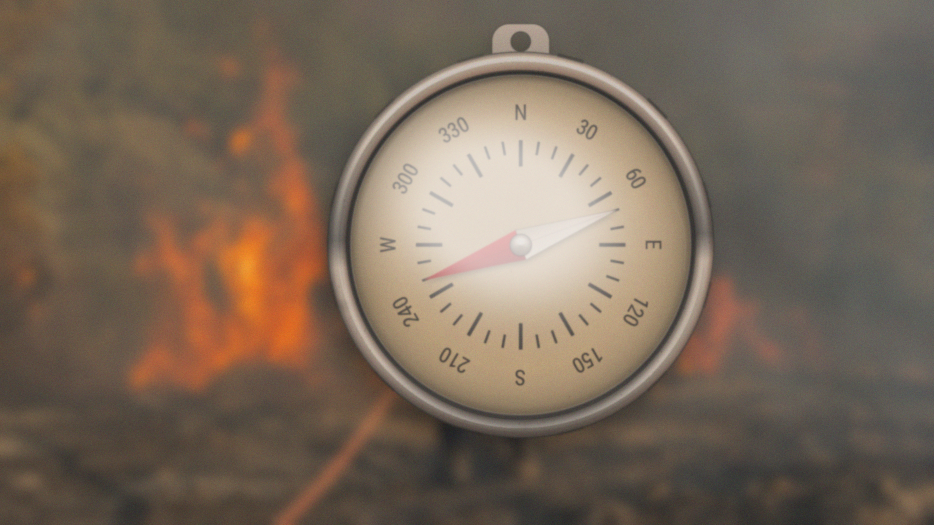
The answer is 250 °
